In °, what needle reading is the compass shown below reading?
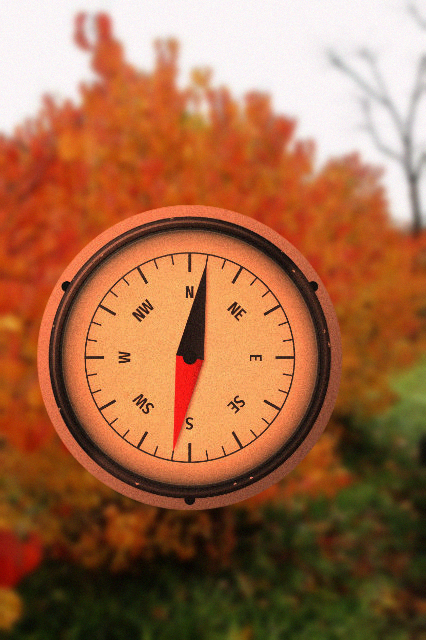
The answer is 190 °
